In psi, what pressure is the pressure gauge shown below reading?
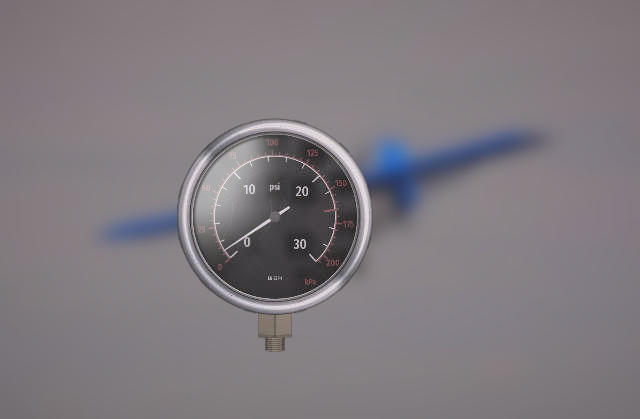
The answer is 1 psi
